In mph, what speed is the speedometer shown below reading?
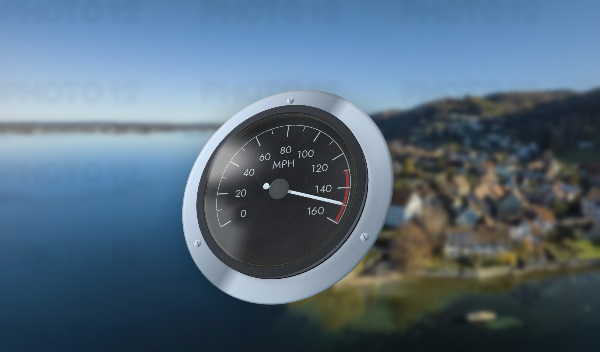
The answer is 150 mph
